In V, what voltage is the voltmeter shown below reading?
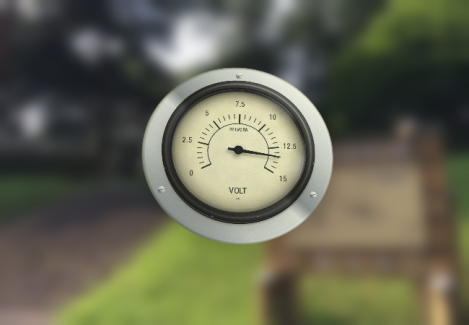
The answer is 13.5 V
